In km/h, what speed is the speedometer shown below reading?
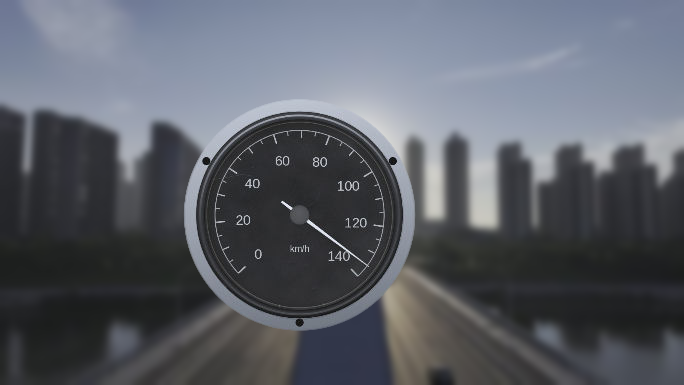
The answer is 135 km/h
